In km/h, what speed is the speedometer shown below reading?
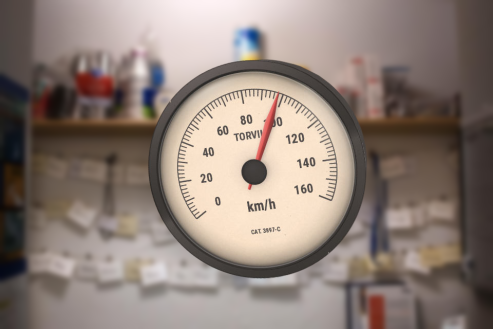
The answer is 98 km/h
